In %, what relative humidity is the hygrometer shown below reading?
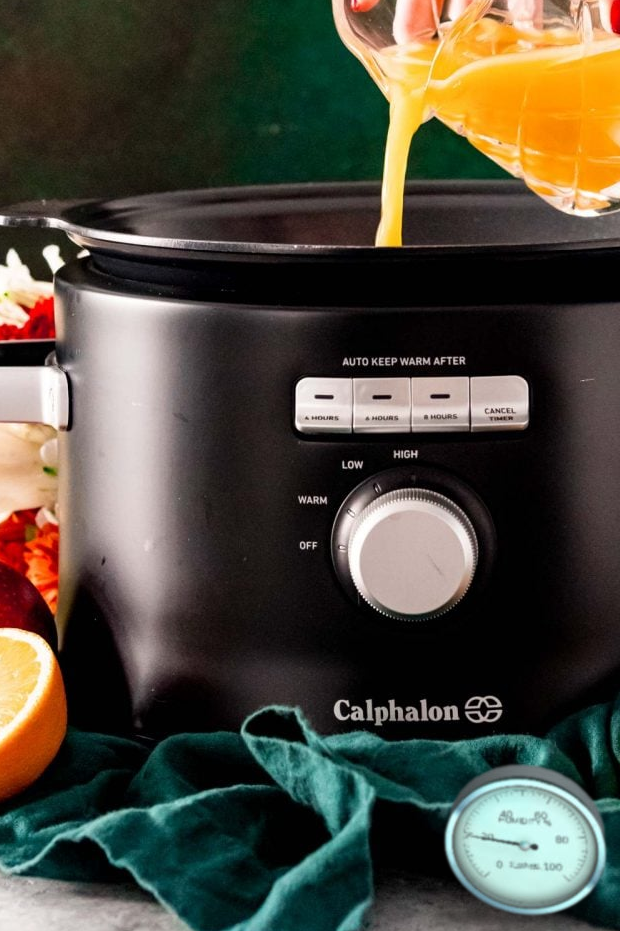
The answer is 20 %
